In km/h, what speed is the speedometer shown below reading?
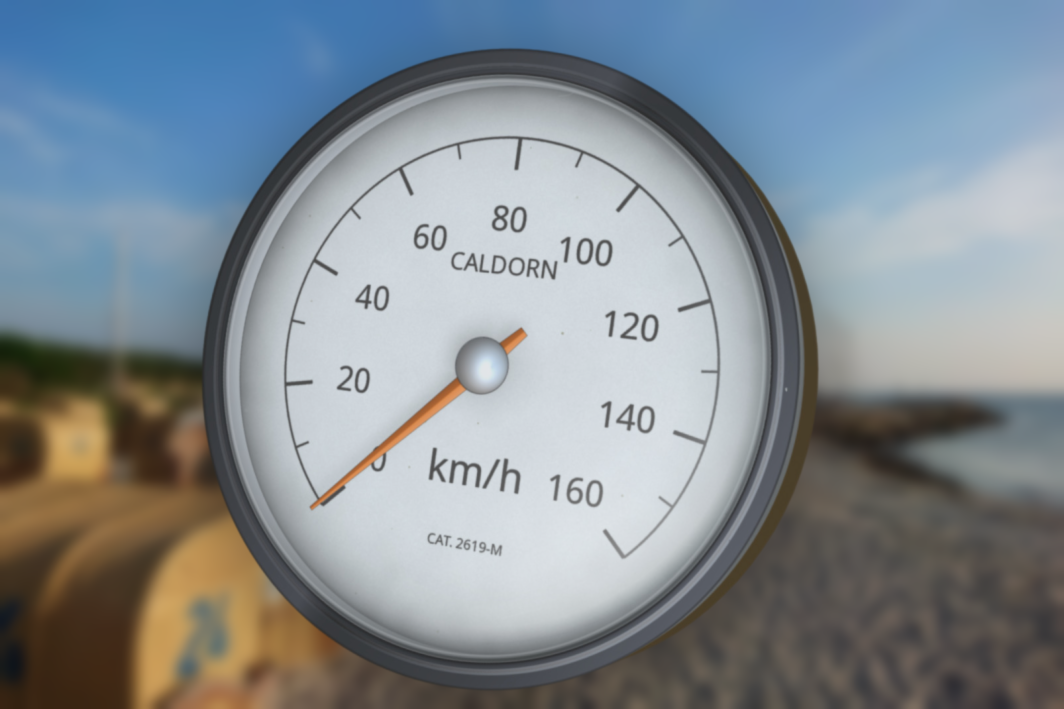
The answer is 0 km/h
